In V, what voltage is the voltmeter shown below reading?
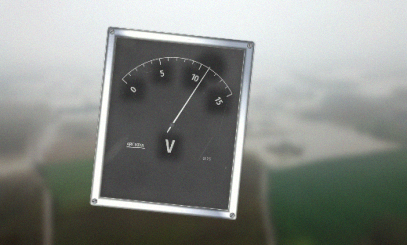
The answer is 11 V
